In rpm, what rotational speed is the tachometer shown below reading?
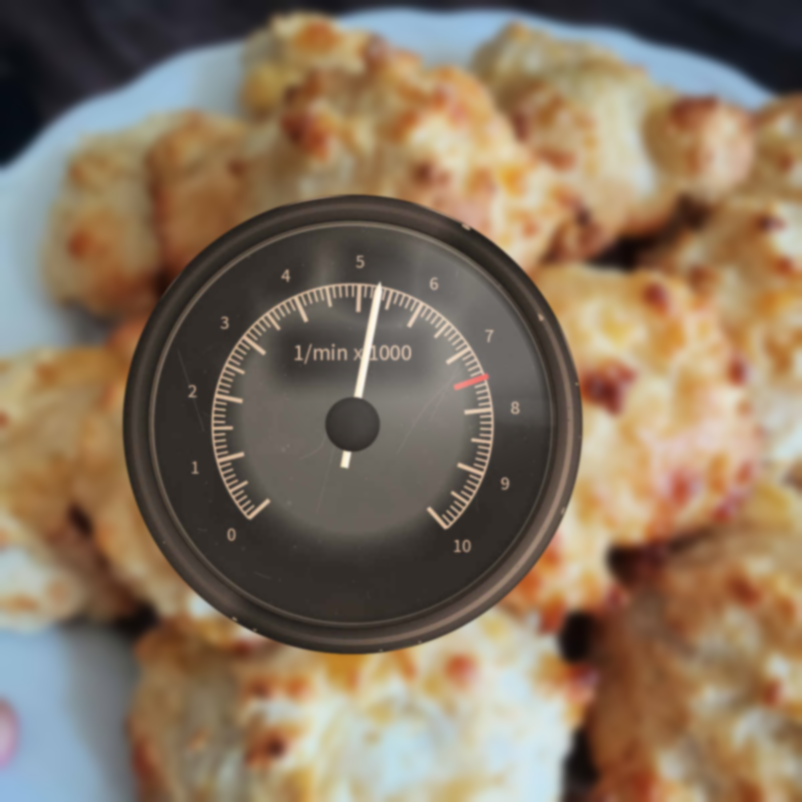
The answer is 5300 rpm
